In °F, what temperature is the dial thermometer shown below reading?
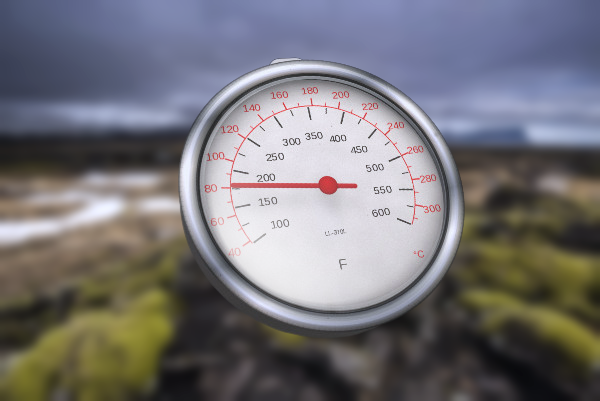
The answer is 175 °F
